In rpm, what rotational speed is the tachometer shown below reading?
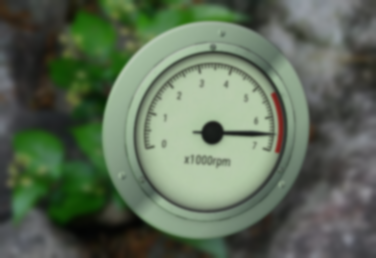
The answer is 6500 rpm
